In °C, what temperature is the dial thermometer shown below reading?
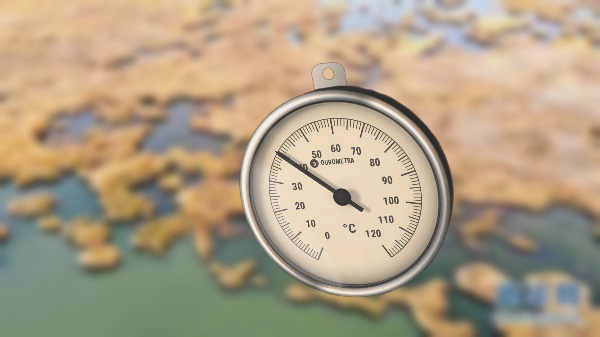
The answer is 40 °C
